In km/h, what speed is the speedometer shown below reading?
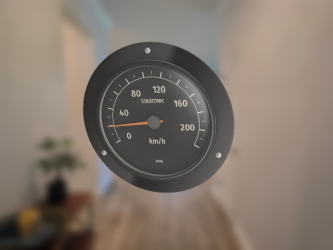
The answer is 20 km/h
